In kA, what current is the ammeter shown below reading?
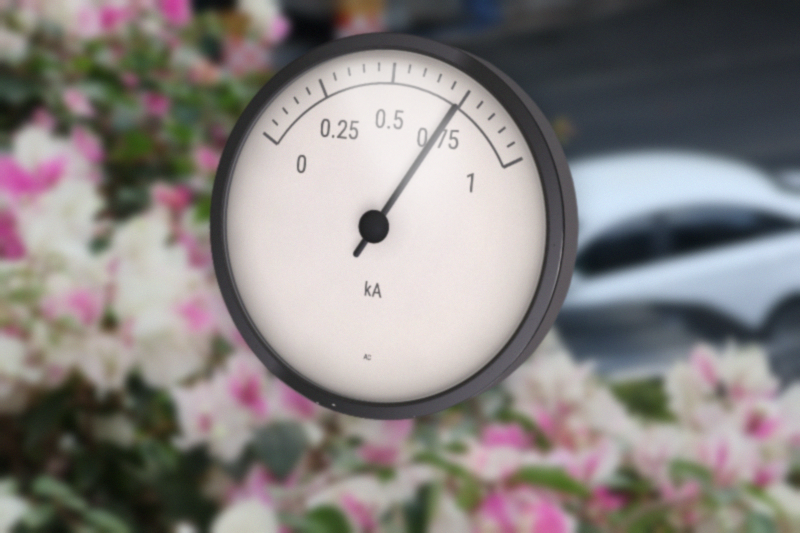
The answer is 0.75 kA
